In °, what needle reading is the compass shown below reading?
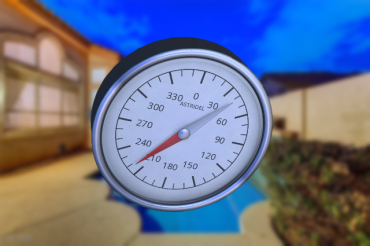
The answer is 220 °
